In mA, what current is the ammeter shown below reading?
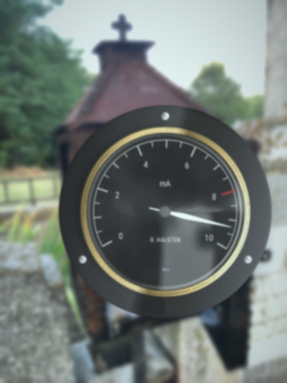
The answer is 9.25 mA
